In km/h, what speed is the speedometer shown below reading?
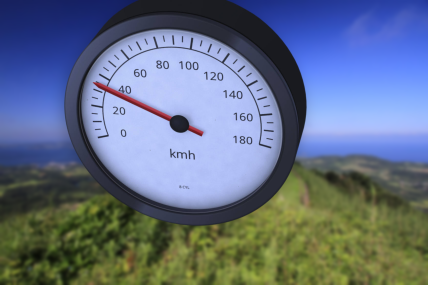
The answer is 35 km/h
